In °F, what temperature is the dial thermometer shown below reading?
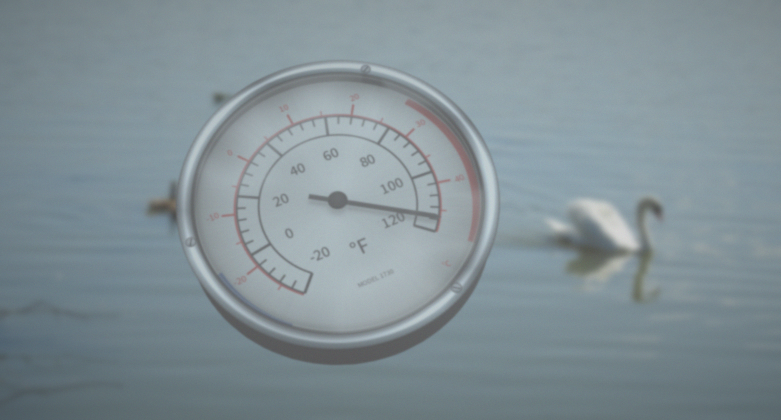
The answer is 116 °F
